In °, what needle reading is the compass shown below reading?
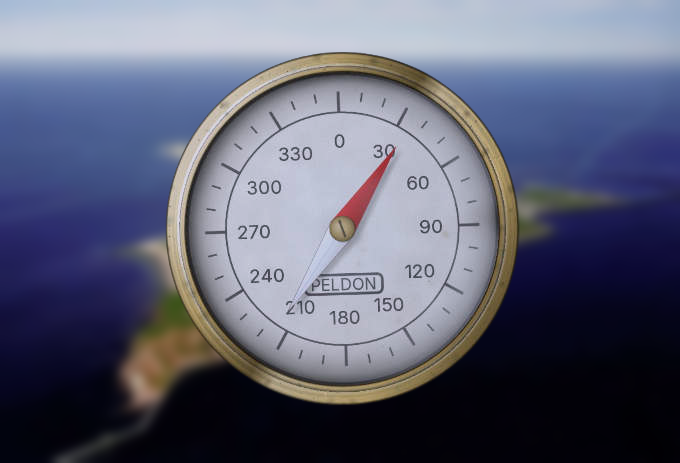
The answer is 35 °
